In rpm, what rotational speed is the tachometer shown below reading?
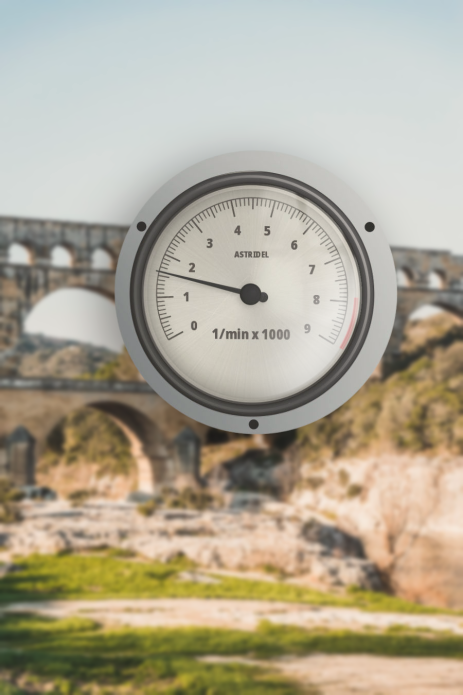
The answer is 1600 rpm
